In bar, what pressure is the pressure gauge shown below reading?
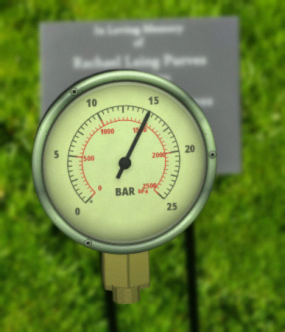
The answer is 15 bar
